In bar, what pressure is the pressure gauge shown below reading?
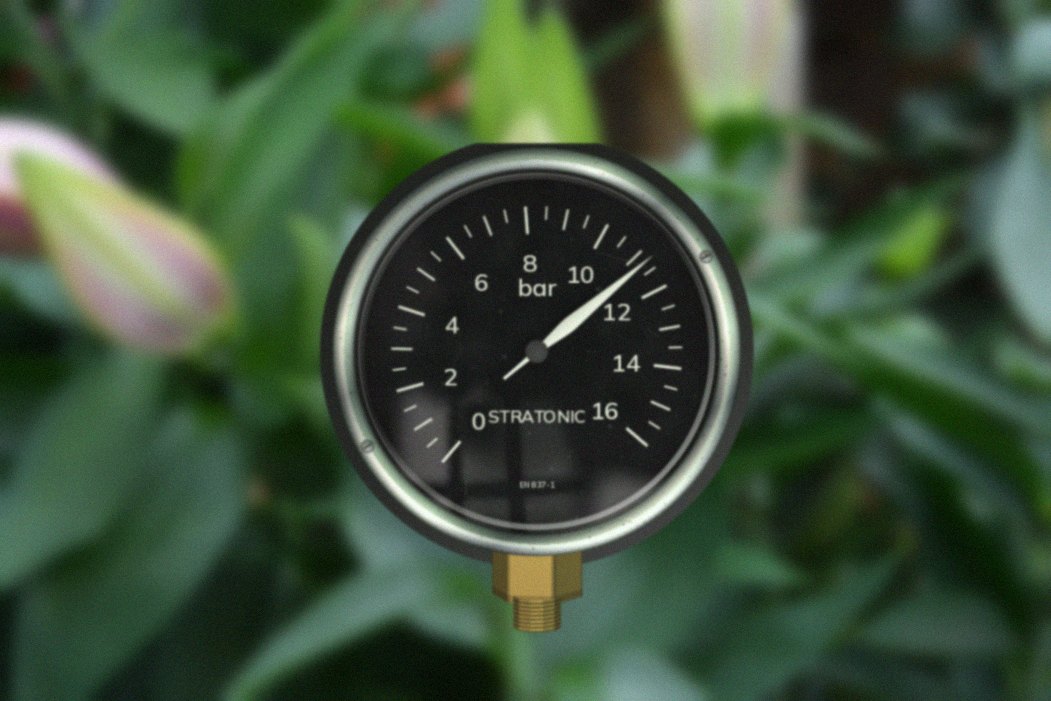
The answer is 11.25 bar
